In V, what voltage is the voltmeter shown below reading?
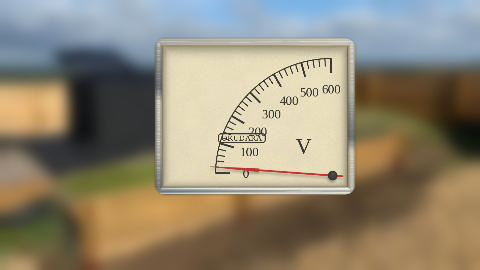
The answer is 20 V
